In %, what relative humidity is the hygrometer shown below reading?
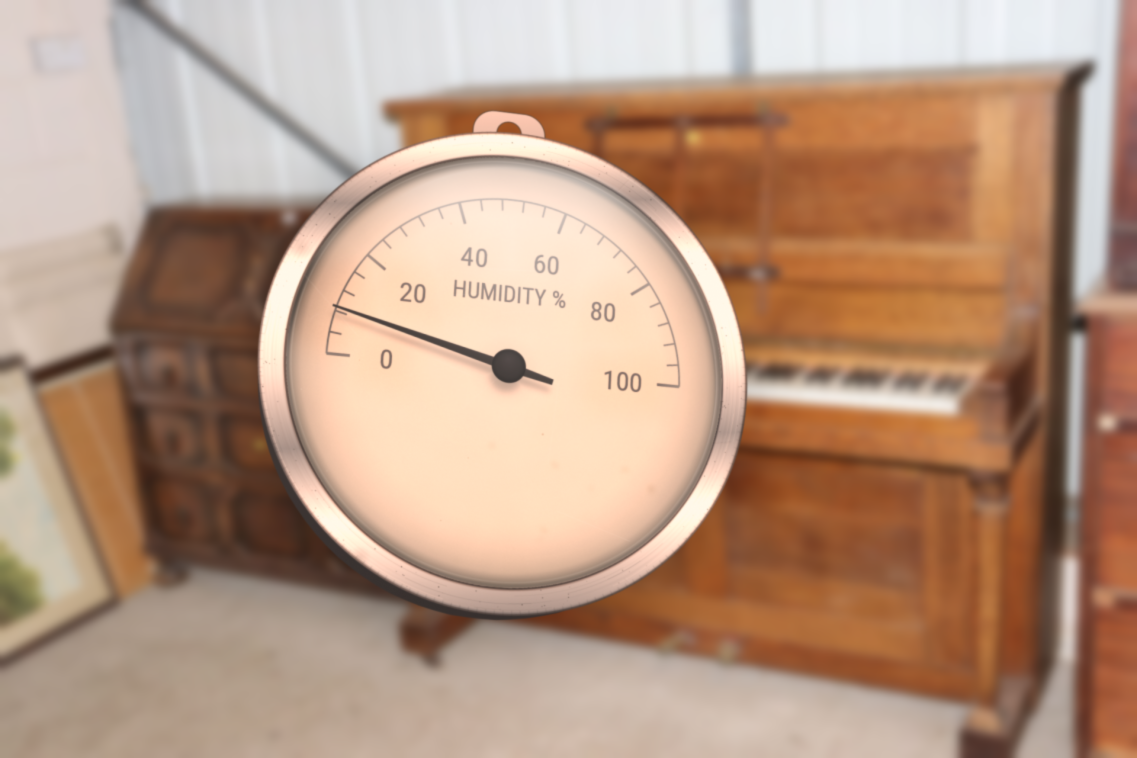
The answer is 8 %
